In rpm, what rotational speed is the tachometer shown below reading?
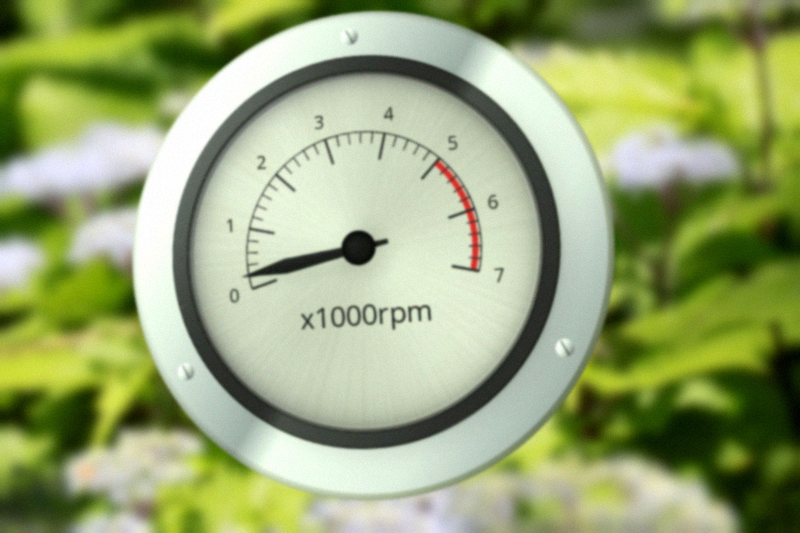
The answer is 200 rpm
